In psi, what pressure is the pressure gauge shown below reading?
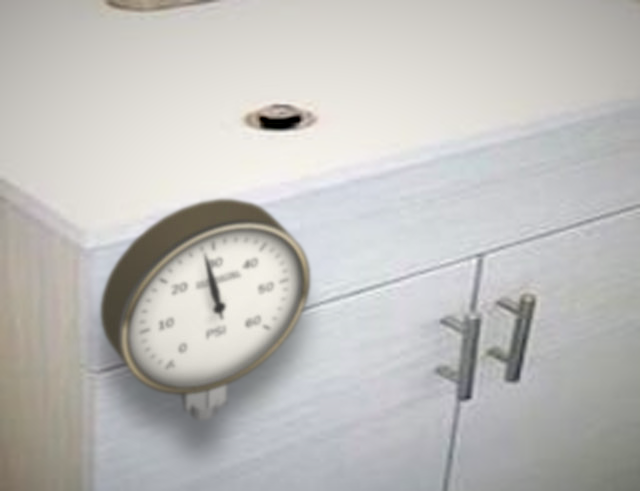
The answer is 28 psi
